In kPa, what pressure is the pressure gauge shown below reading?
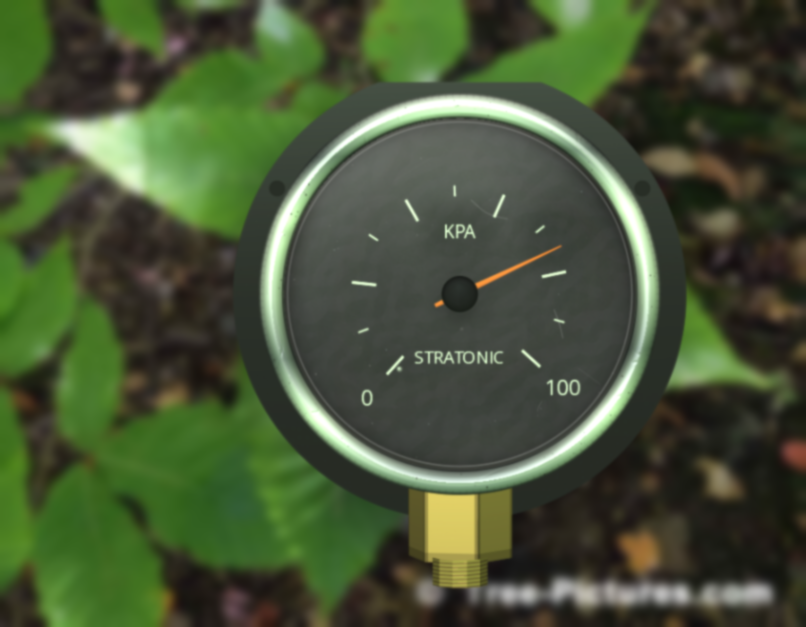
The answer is 75 kPa
